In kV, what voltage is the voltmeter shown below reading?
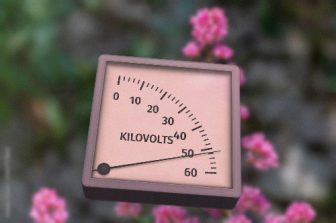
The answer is 52 kV
